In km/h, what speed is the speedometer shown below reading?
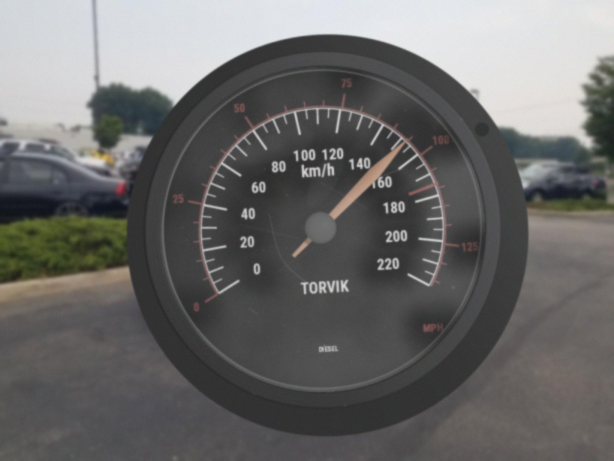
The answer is 152.5 km/h
